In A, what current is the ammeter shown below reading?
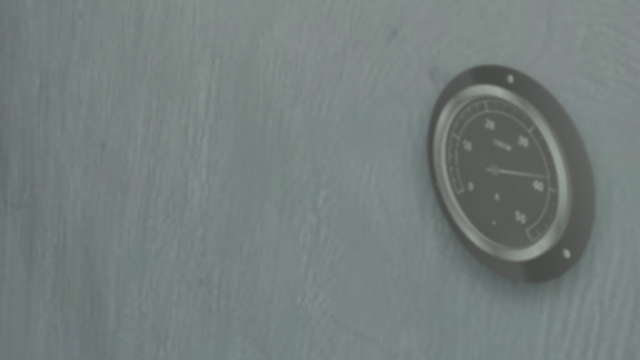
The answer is 38 A
